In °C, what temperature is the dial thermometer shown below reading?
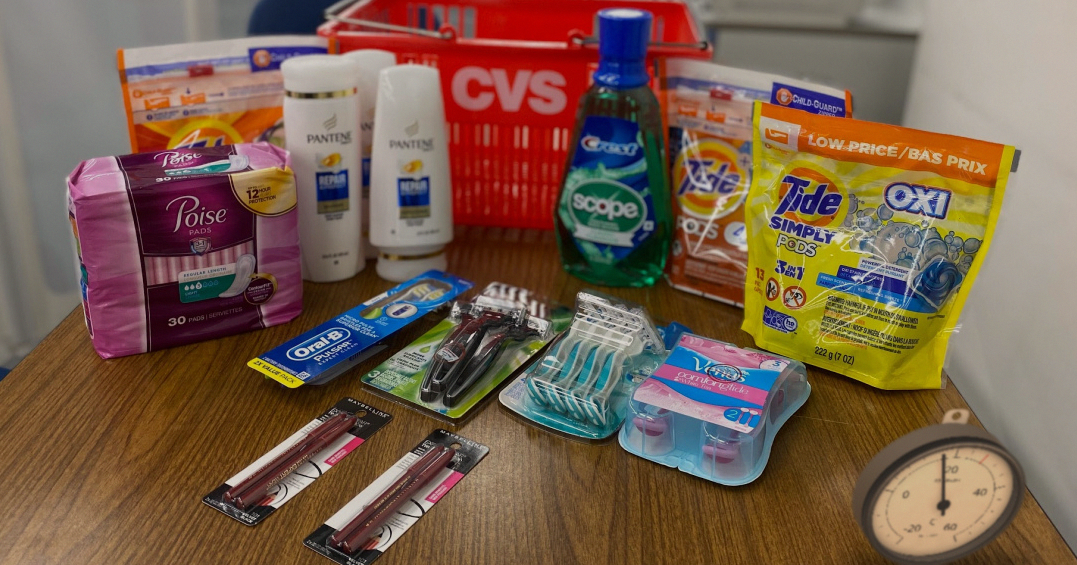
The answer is 16 °C
